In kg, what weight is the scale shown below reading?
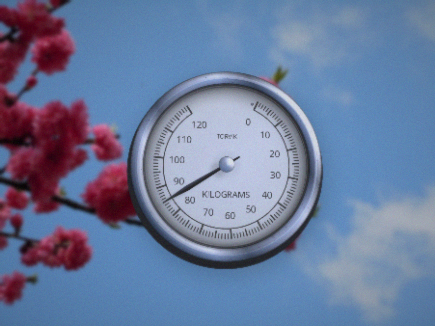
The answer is 85 kg
